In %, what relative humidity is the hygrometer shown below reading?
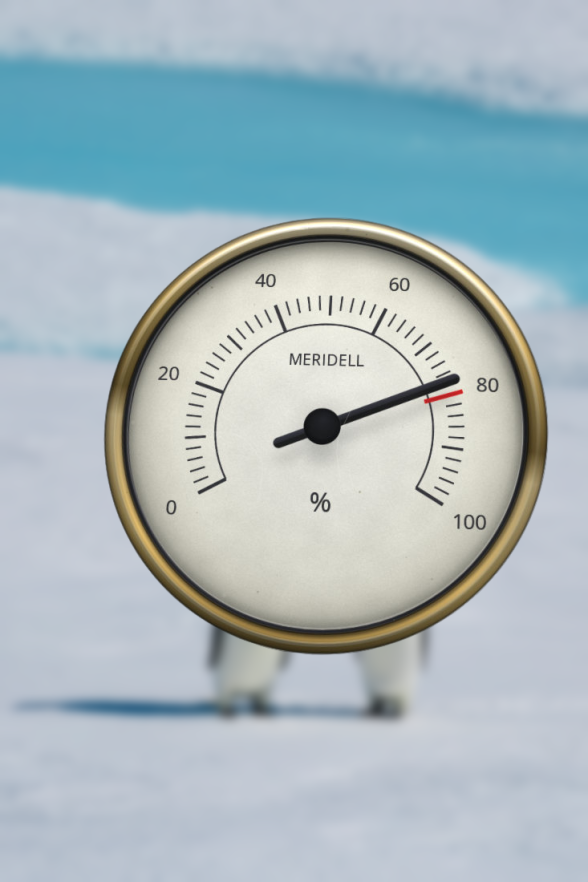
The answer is 78 %
